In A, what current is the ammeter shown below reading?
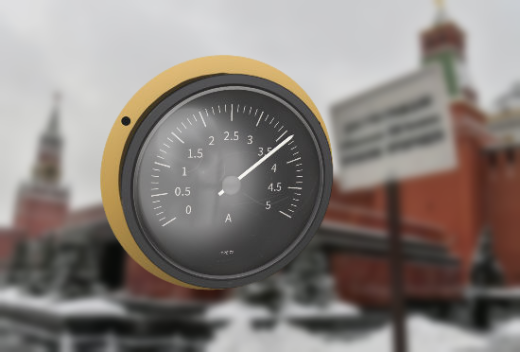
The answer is 3.6 A
